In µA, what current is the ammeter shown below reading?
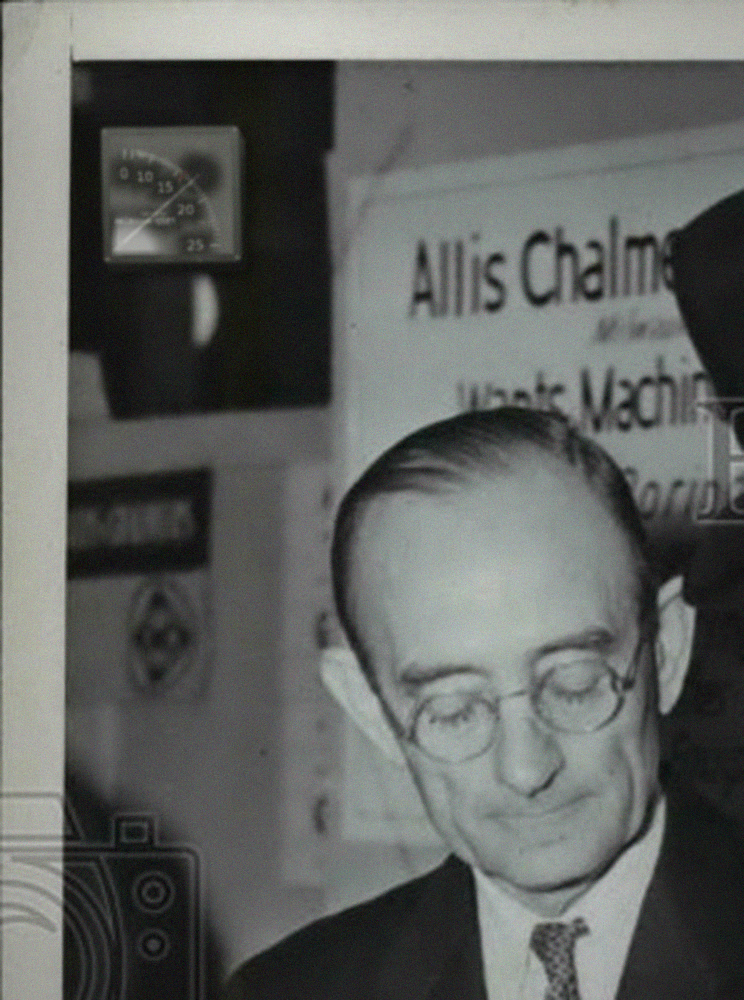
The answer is 17.5 µA
